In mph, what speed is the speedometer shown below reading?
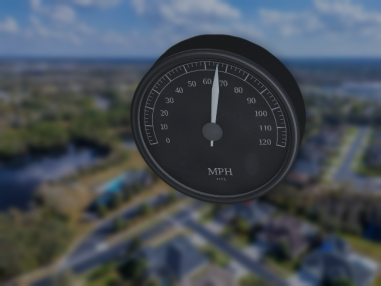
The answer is 66 mph
